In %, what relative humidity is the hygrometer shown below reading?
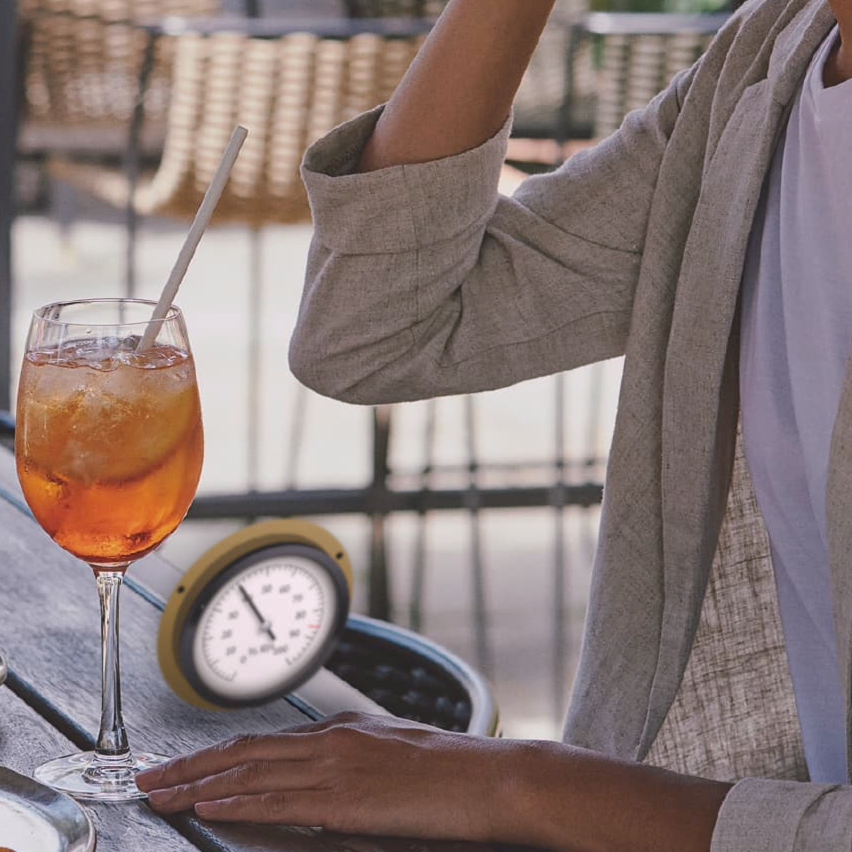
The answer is 40 %
